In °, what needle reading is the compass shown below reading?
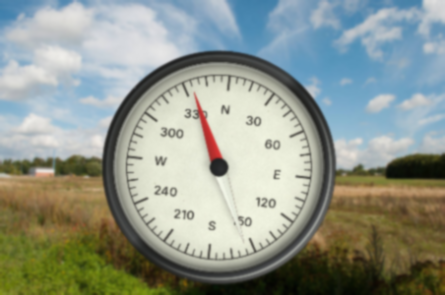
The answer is 335 °
